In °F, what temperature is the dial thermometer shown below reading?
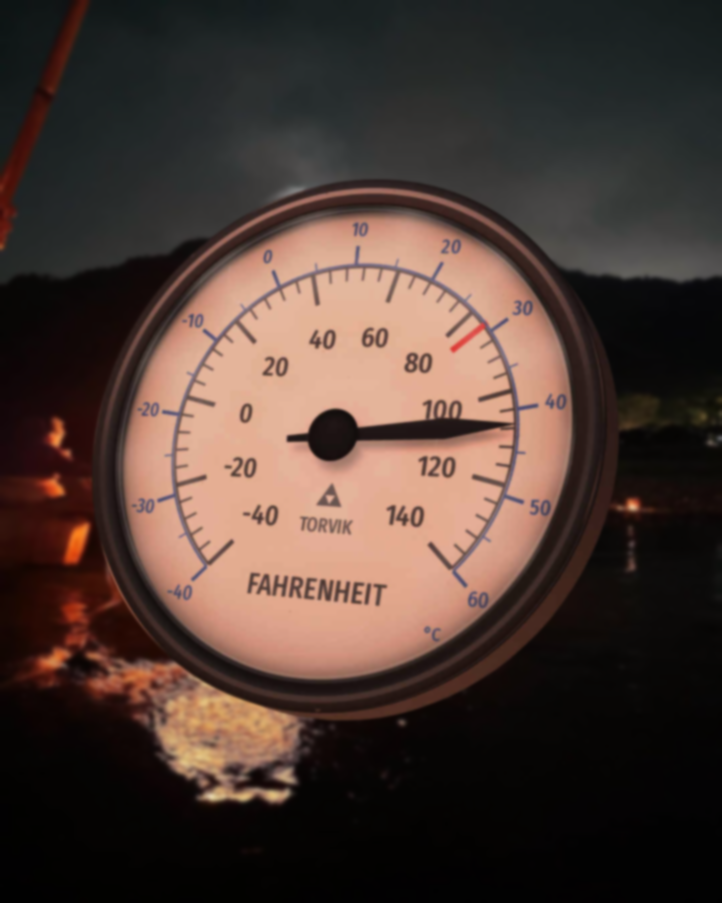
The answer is 108 °F
